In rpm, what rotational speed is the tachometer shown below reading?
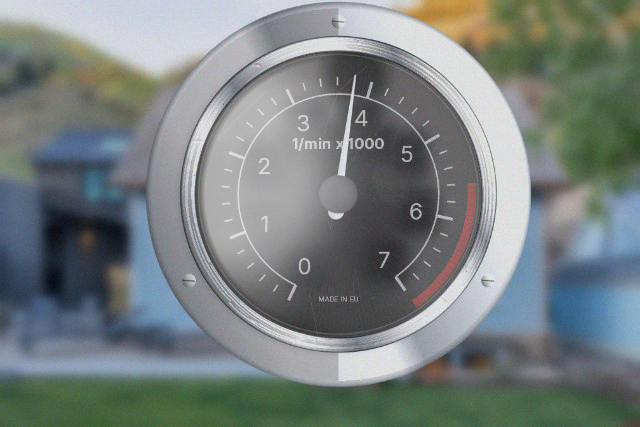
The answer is 3800 rpm
